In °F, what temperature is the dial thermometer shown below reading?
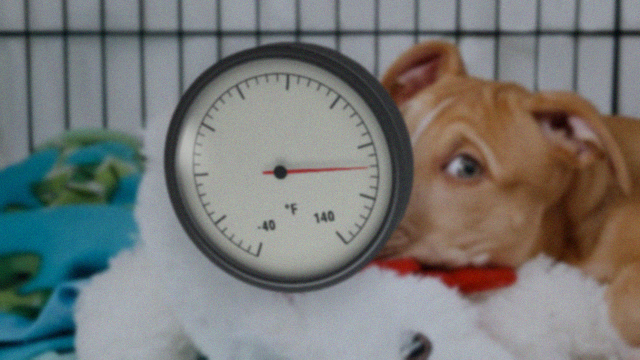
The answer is 108 °F
